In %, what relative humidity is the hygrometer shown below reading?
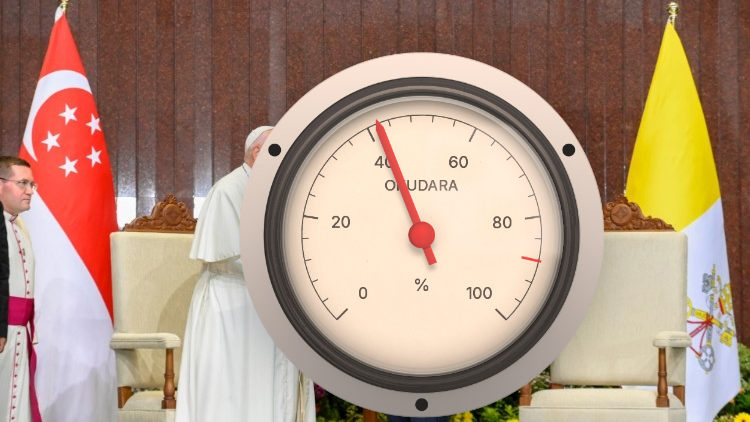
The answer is 42 %
